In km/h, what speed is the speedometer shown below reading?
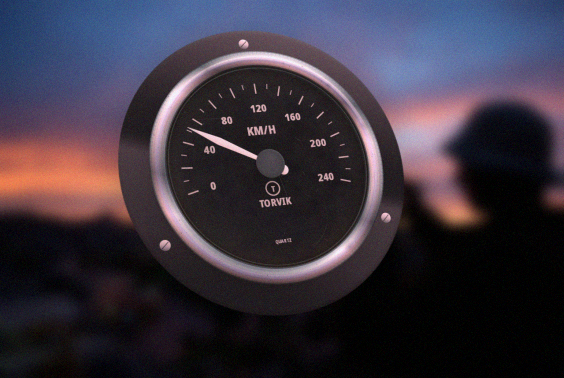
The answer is 50 km/h
